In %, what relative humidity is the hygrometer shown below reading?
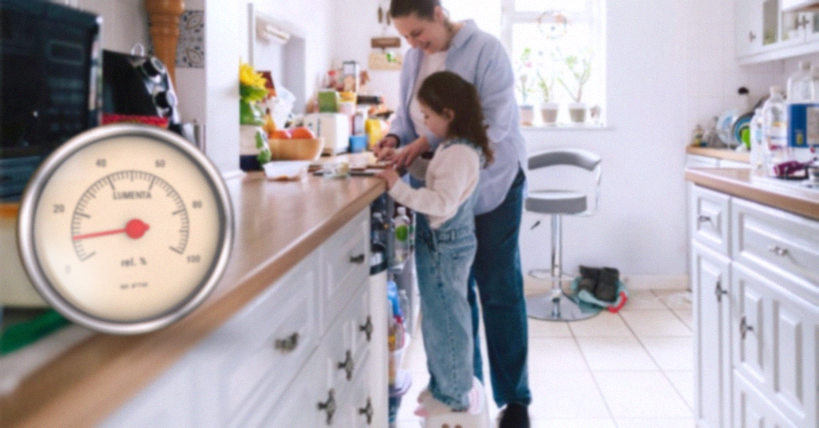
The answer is 10 %
